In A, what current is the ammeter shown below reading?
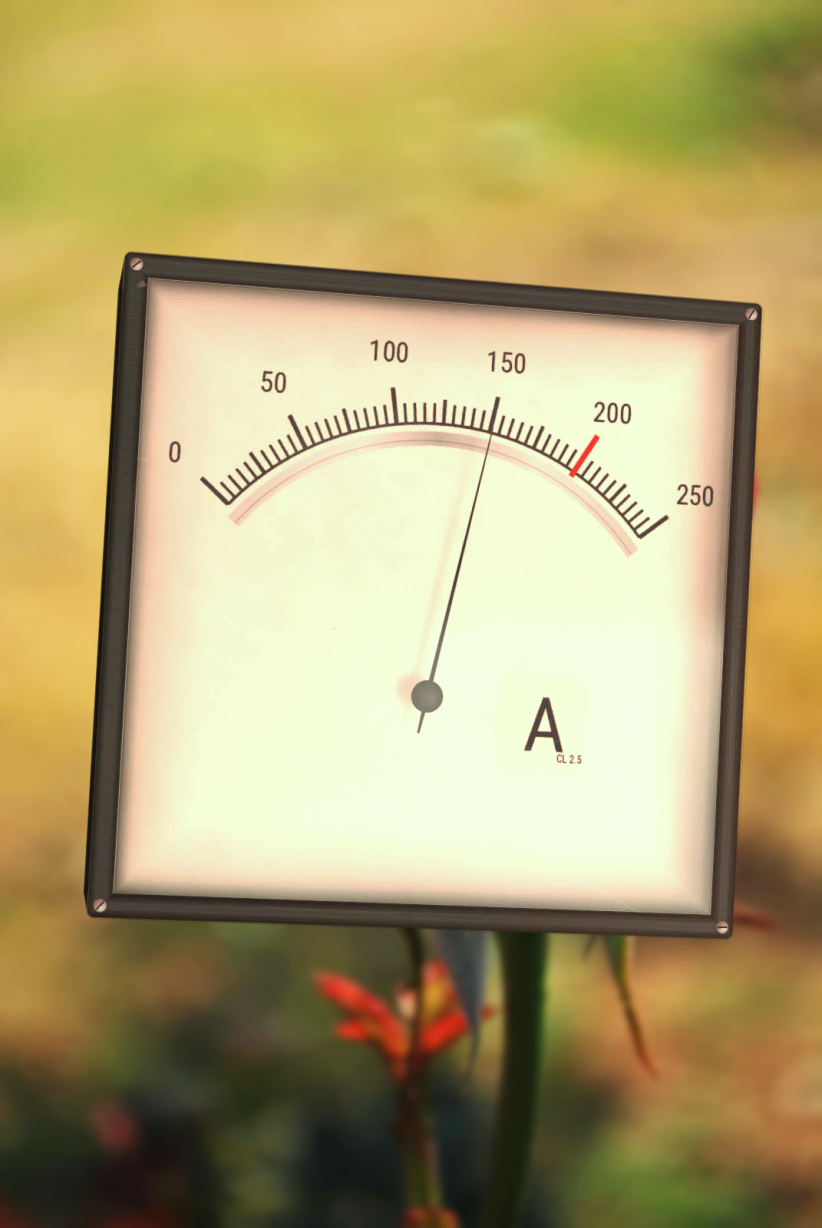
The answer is 150 A
